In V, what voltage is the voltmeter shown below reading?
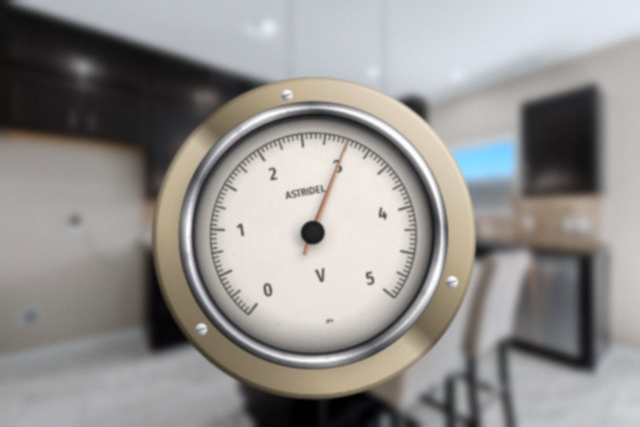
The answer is 3 V
